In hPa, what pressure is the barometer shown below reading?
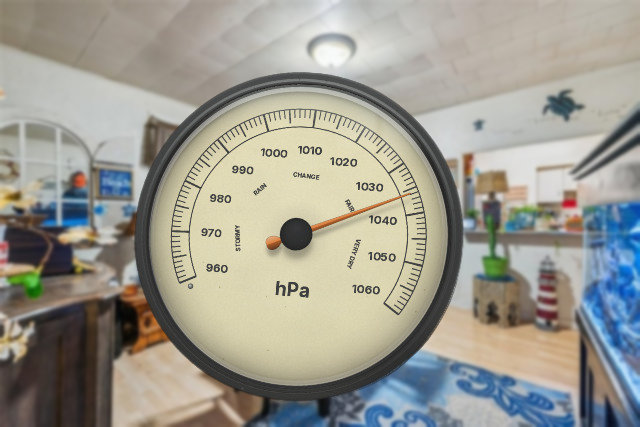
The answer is 1036 hPa
